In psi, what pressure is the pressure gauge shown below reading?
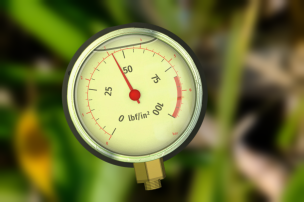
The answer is 45 psi
